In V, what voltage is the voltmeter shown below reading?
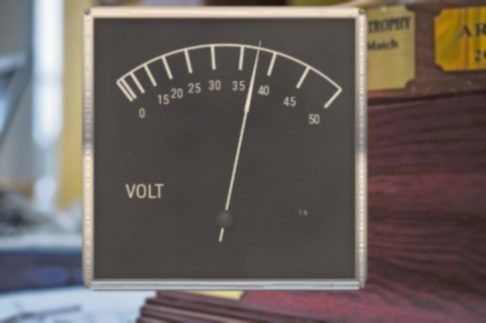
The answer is 37.5 V
